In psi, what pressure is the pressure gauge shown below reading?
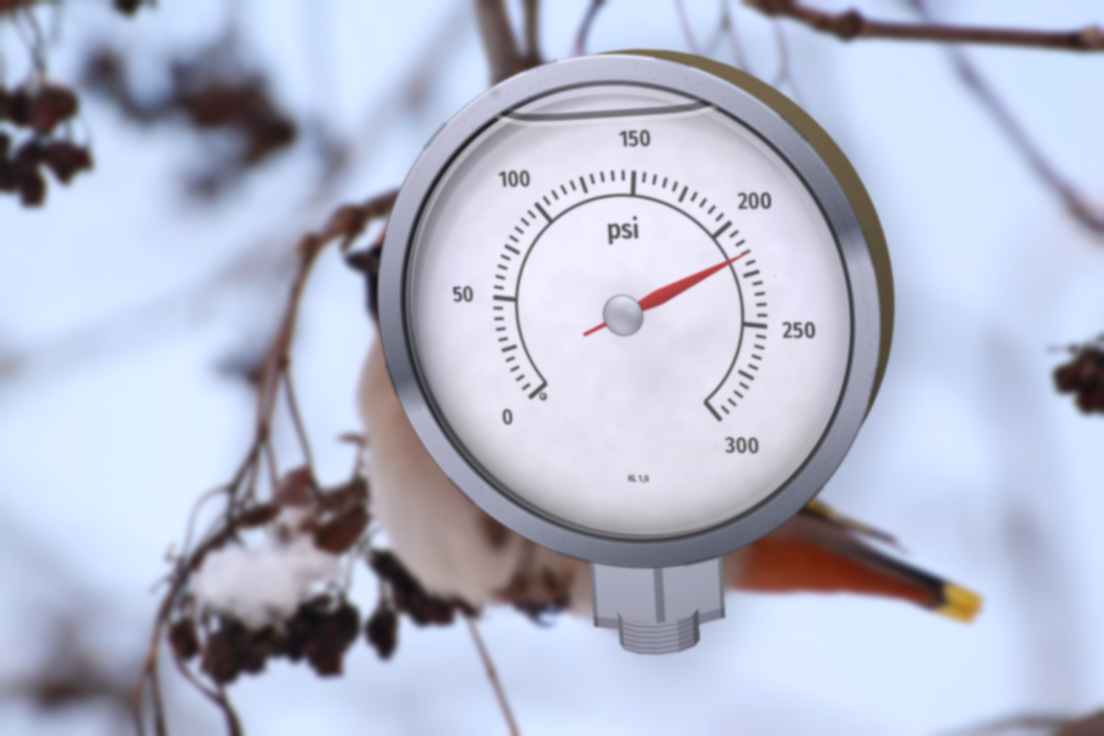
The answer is 215 psi
